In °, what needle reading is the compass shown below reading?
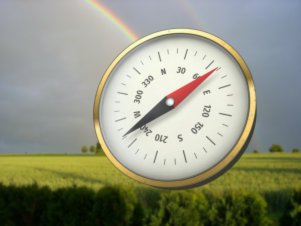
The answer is 70 °
